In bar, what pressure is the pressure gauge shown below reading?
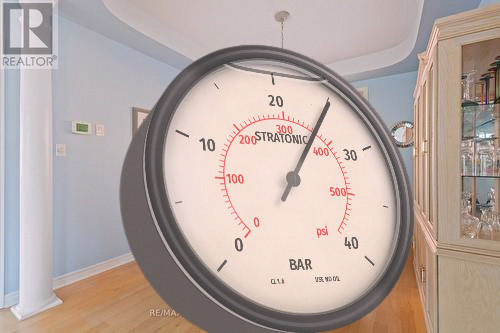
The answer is 25 bar
